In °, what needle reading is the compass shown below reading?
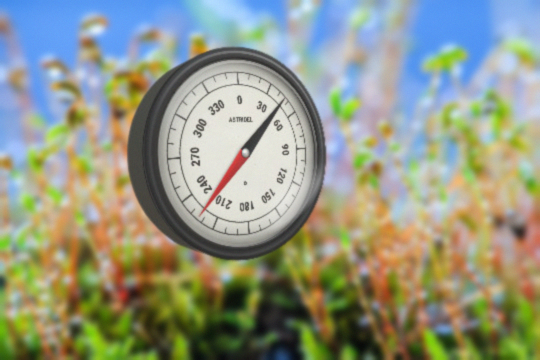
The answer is 225 °
